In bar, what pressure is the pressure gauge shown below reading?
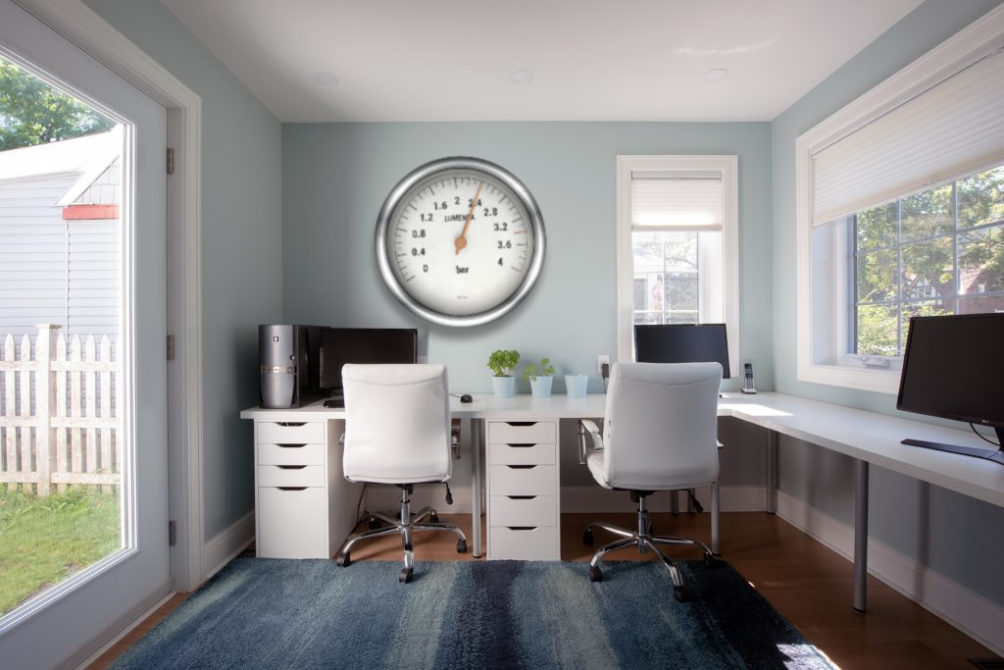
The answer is 2.4 bar
